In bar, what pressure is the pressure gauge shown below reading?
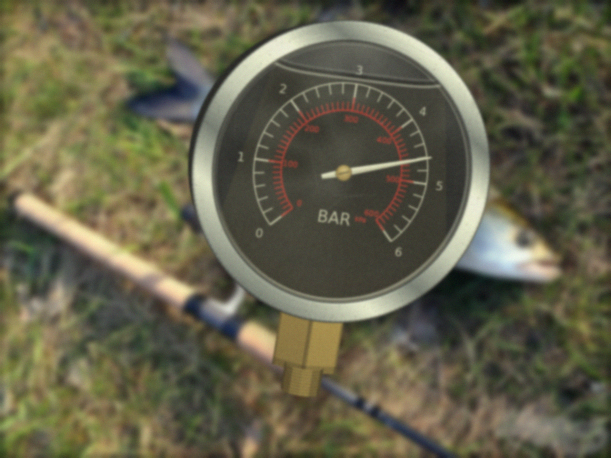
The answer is 4.6 bar
